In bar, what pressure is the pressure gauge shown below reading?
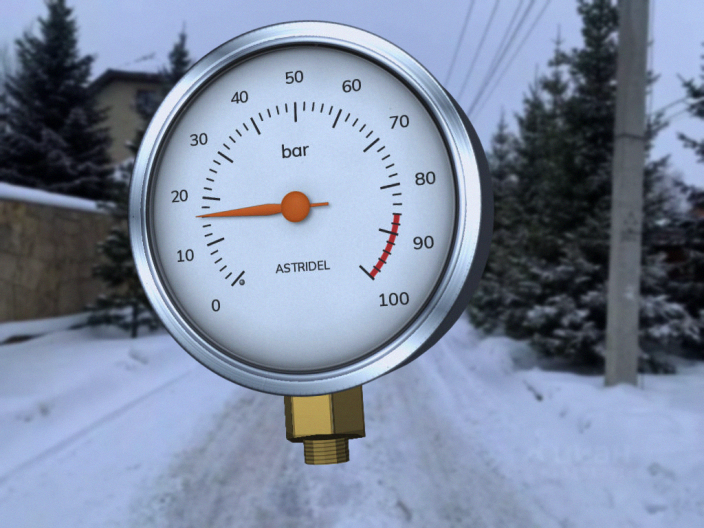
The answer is 16 bar
